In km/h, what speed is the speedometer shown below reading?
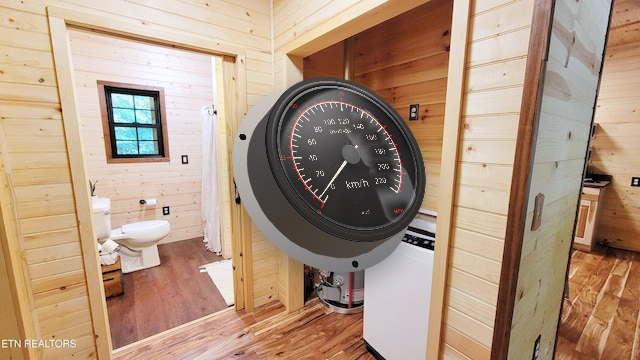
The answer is 5 km/h
